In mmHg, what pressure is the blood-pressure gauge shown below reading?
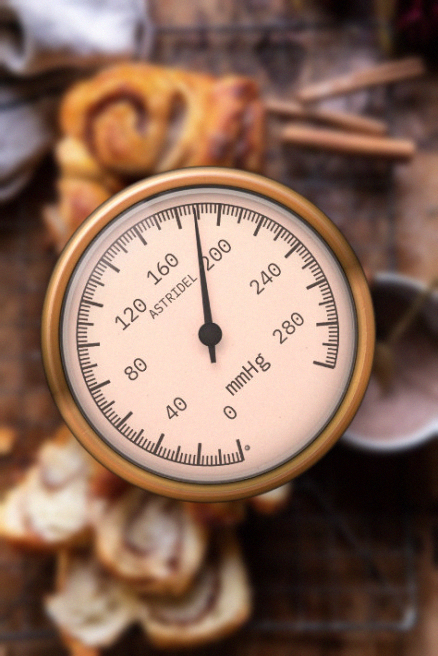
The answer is 188 mmHg
